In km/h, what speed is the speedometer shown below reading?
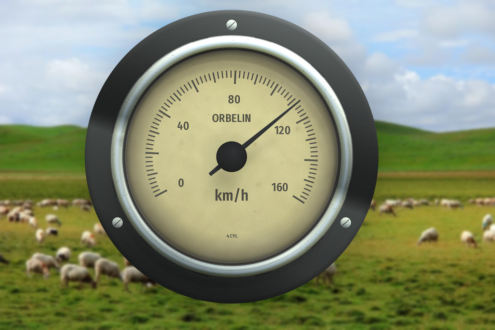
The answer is 112 km/h
